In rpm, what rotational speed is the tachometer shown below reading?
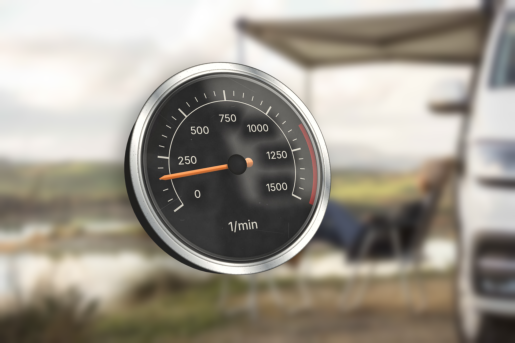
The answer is 150 rpm
